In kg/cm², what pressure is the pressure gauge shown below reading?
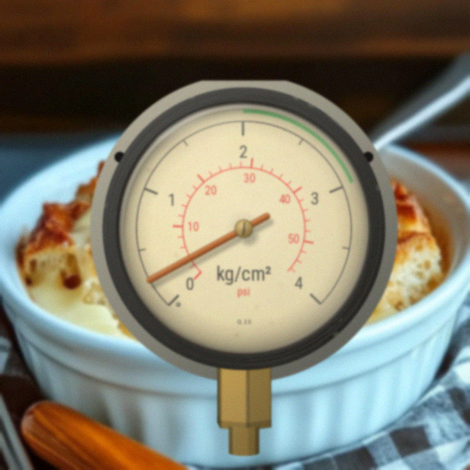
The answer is 0.25 kg/cm²
